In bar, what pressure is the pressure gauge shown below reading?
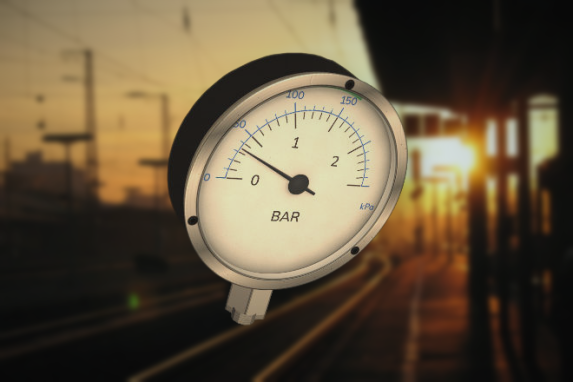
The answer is 0.35 bar
